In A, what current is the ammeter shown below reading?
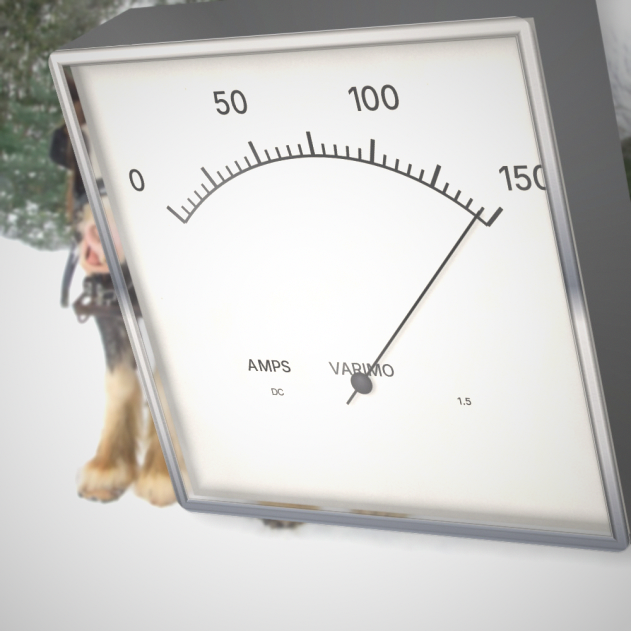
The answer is 145 A
